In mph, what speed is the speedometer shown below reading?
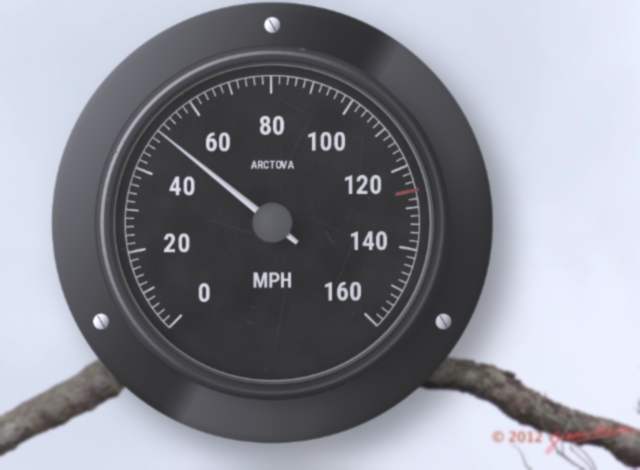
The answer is 50 mph
